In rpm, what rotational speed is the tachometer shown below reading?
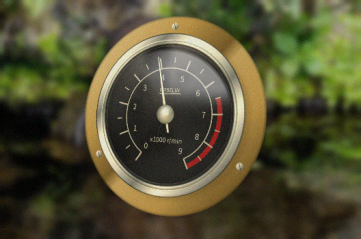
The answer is 4000 rpm
